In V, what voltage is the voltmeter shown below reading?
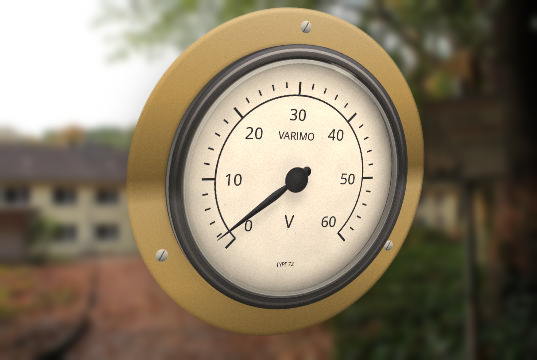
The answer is 2 V
